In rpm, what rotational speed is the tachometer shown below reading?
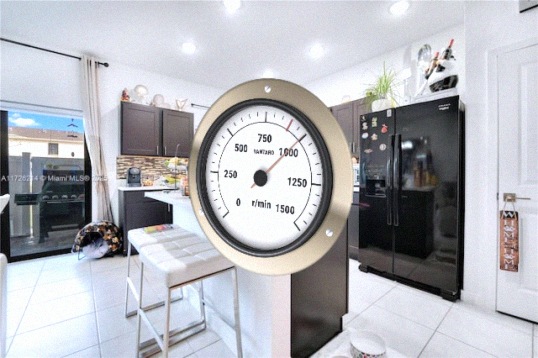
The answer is 1000 rpm
